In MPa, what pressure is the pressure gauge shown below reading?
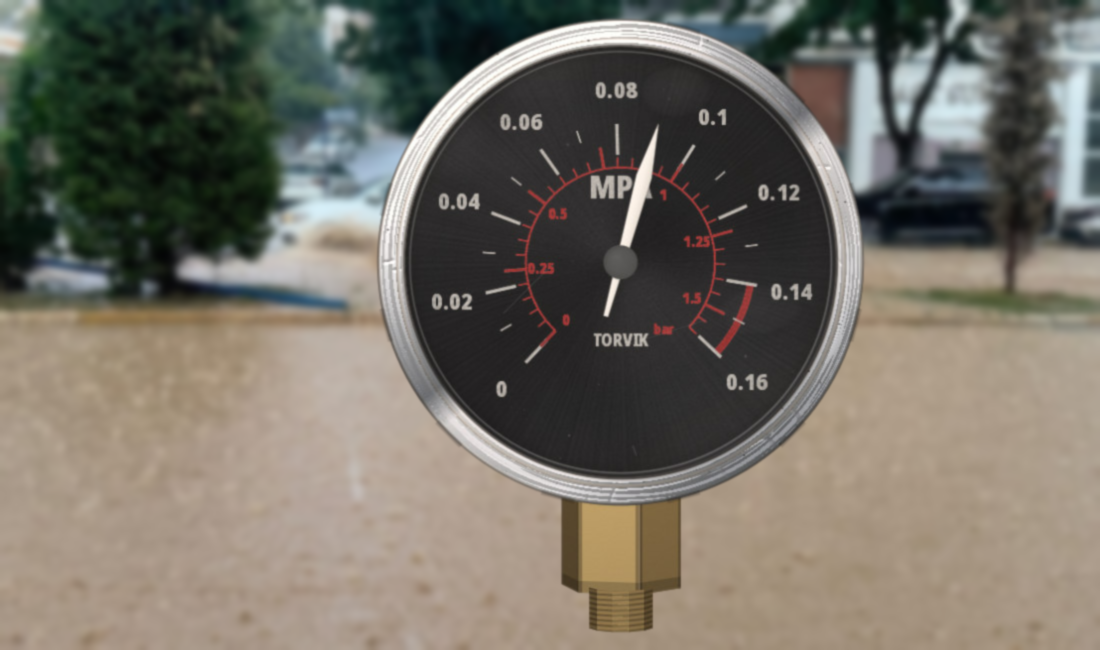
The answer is 0.09 MPa
